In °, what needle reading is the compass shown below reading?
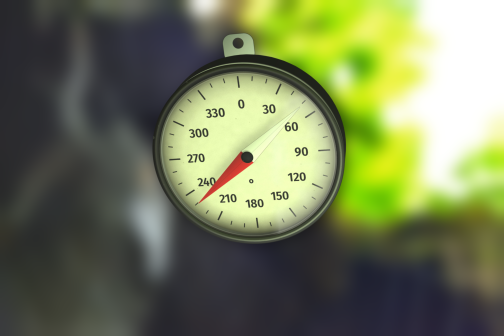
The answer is 230 °
